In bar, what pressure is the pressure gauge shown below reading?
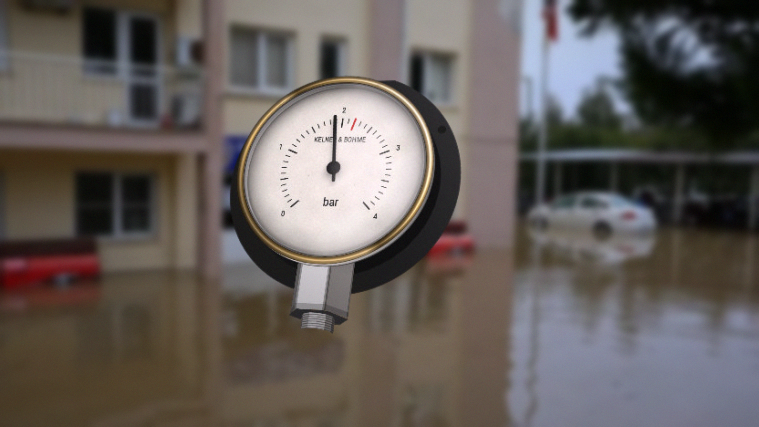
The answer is 1.9 bar
